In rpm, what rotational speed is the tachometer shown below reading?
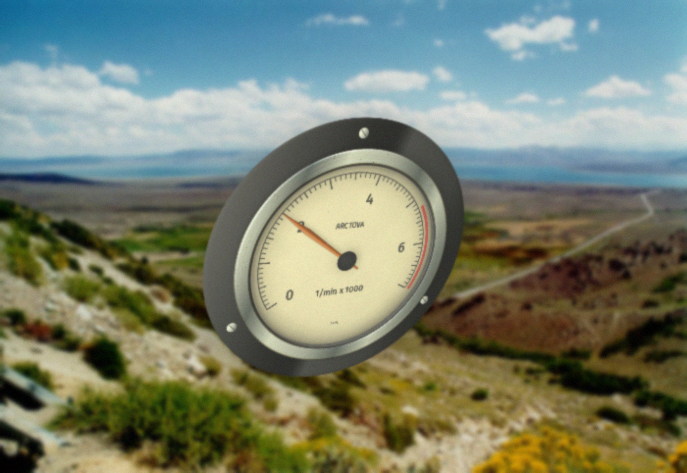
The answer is 2000 rpm
